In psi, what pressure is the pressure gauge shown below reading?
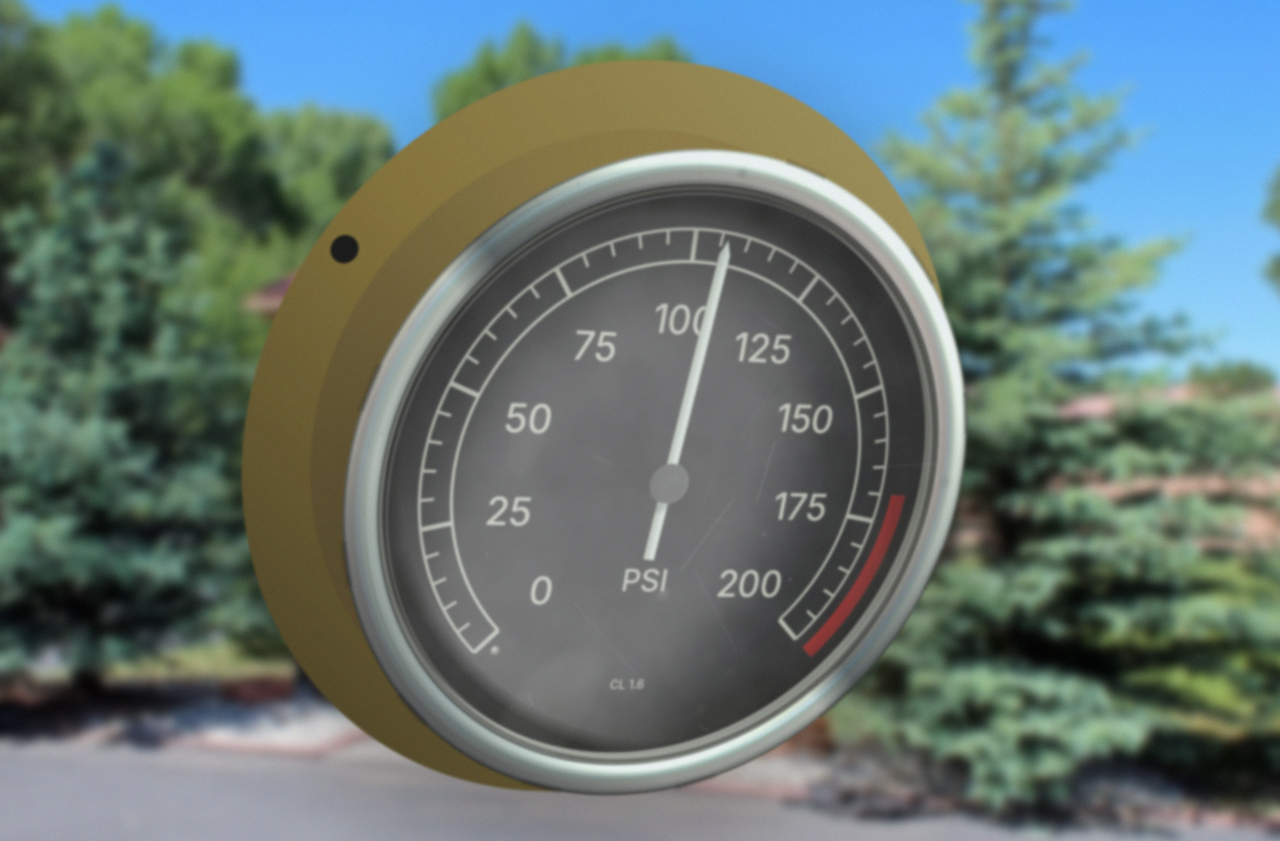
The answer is 105 psi
